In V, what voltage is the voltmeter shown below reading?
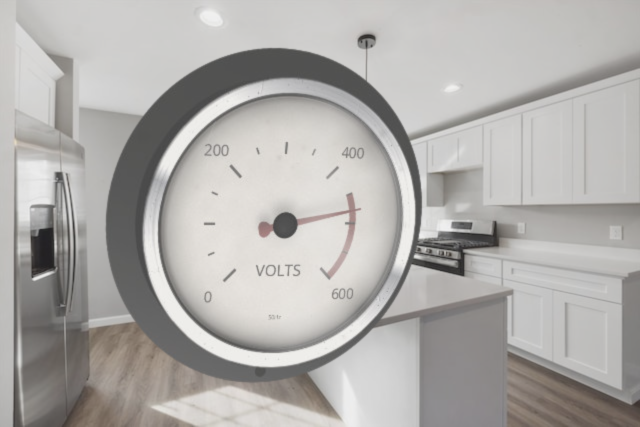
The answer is 475 V
